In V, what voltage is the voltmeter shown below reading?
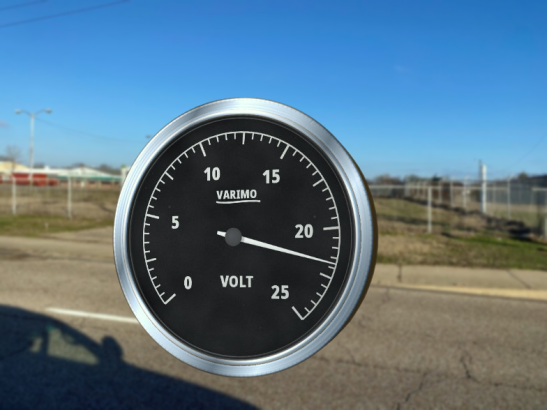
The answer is 21.75 V
